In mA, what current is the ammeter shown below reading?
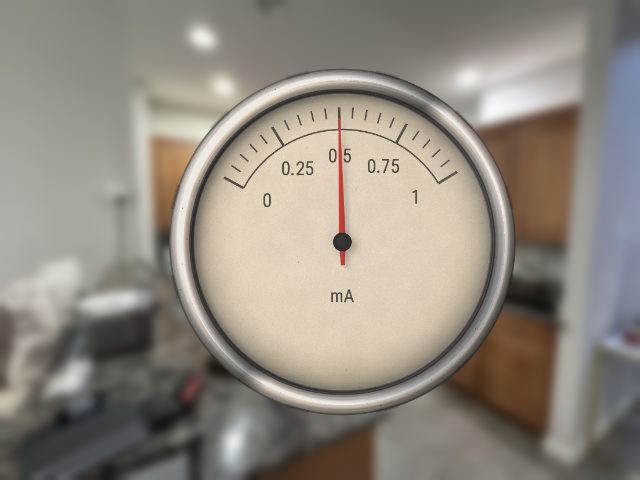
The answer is 0.5 mA
